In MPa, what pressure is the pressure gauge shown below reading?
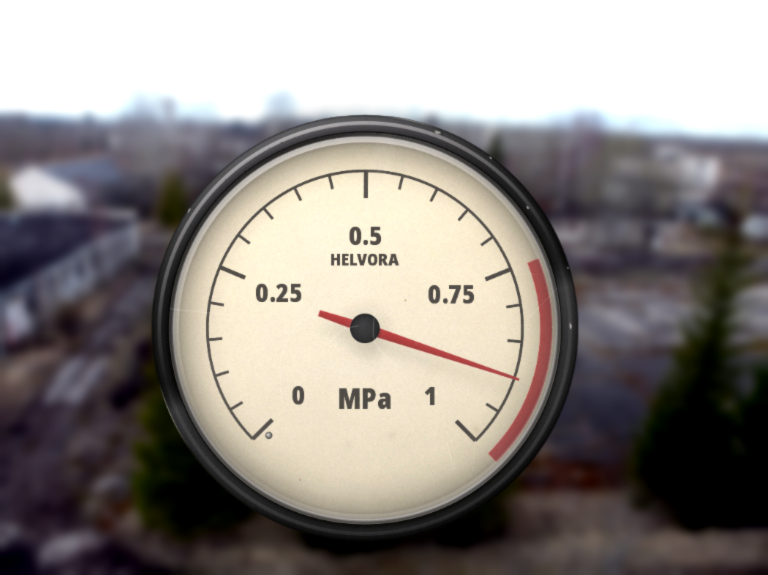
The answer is 0.9 MPa
